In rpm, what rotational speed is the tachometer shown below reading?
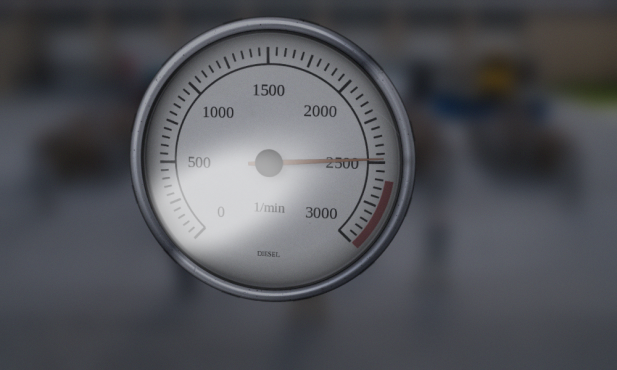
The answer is 2475 rpm
